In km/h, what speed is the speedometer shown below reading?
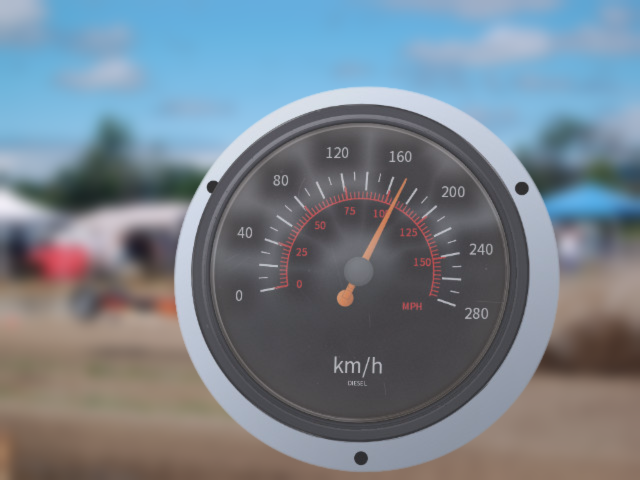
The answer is 170 km/h
